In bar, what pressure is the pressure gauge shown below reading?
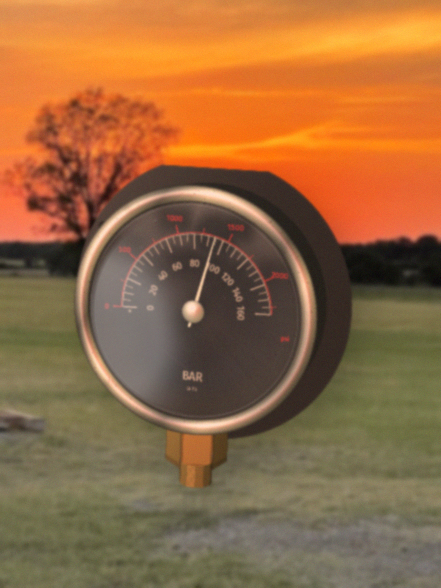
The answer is 95 bar
